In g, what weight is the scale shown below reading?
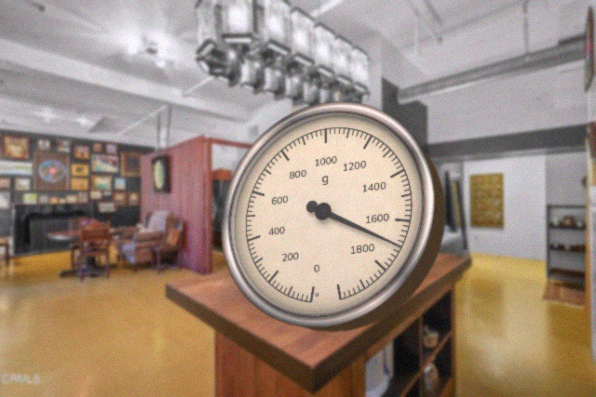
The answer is 1700 g
